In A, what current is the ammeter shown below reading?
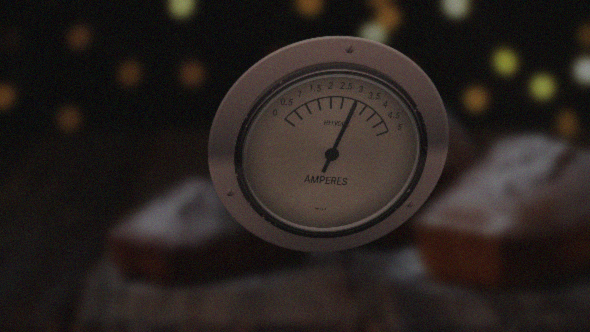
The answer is 3 A
